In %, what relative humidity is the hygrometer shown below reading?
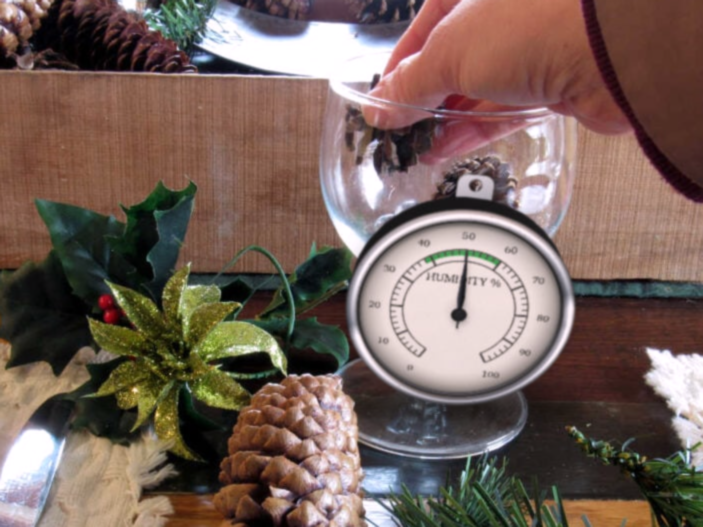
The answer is 50 %
